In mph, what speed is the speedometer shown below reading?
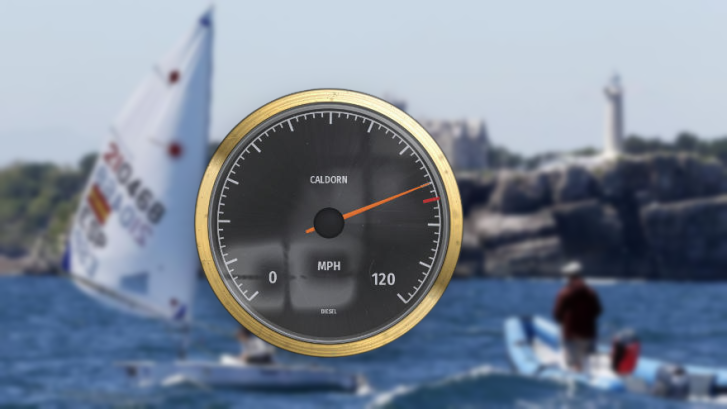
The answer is 90 mph
